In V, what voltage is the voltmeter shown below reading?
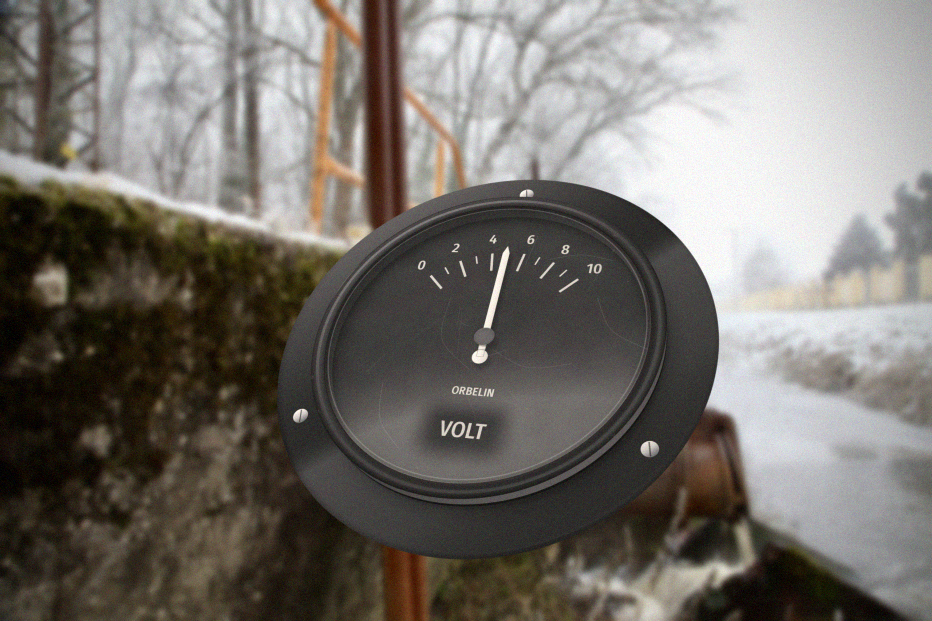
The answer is 5 V
